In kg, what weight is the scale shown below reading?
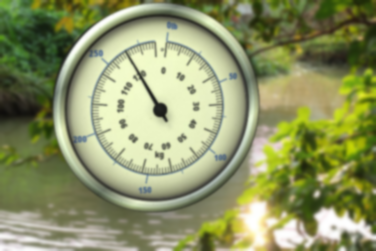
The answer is 120 kg
